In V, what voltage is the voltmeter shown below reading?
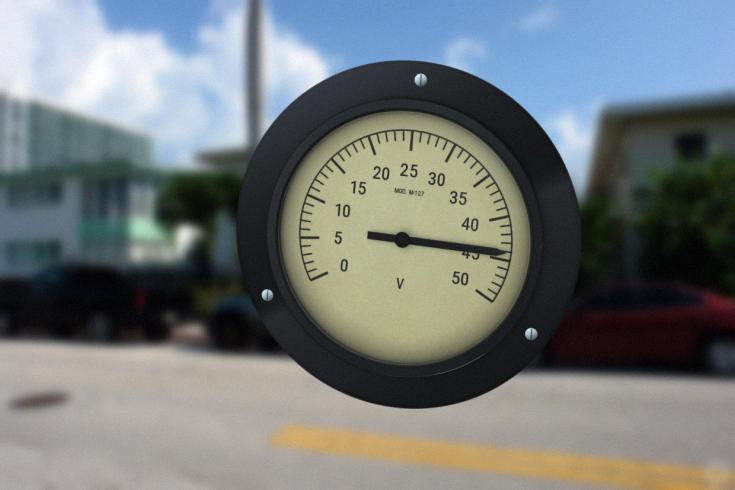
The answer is 44 V
